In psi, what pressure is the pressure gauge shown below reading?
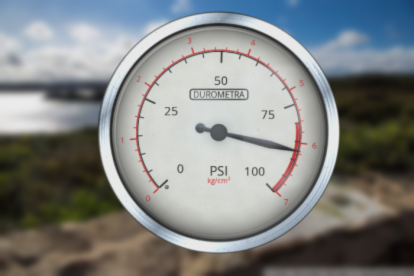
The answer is 87.5 psi
